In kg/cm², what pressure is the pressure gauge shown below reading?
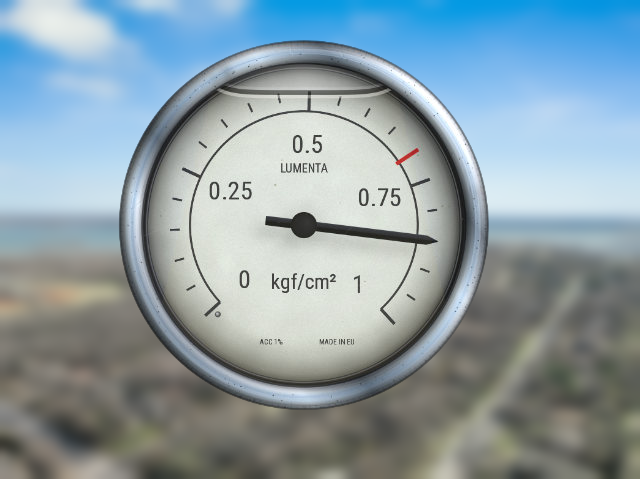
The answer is 0.85 kg/cm²
